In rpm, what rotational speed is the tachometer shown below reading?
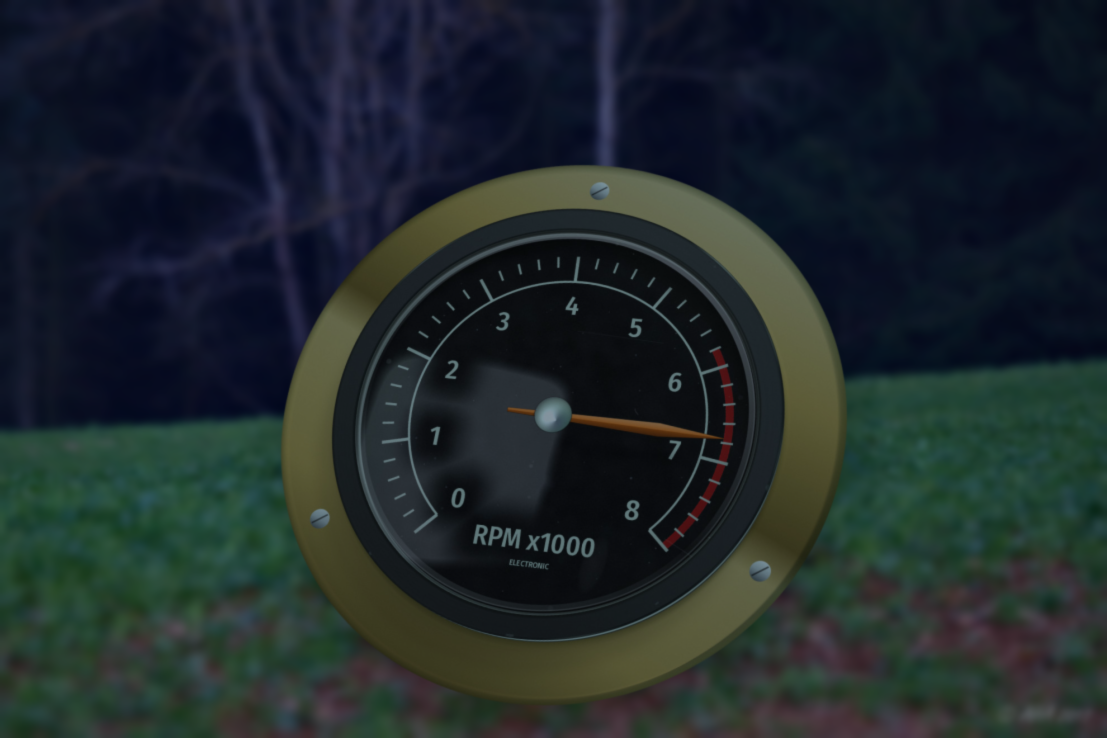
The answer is 6800 rpm
